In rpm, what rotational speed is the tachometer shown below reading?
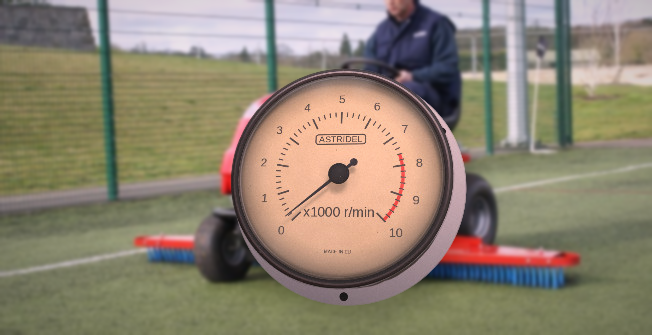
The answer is 200 rpm
